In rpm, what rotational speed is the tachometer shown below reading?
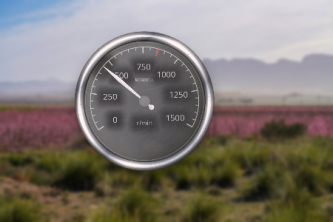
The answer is 450 rpm
